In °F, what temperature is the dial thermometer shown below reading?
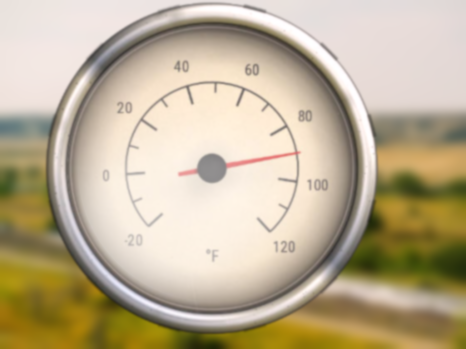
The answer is 90 °F
